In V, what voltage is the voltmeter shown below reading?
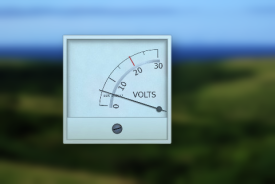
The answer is 5 V
